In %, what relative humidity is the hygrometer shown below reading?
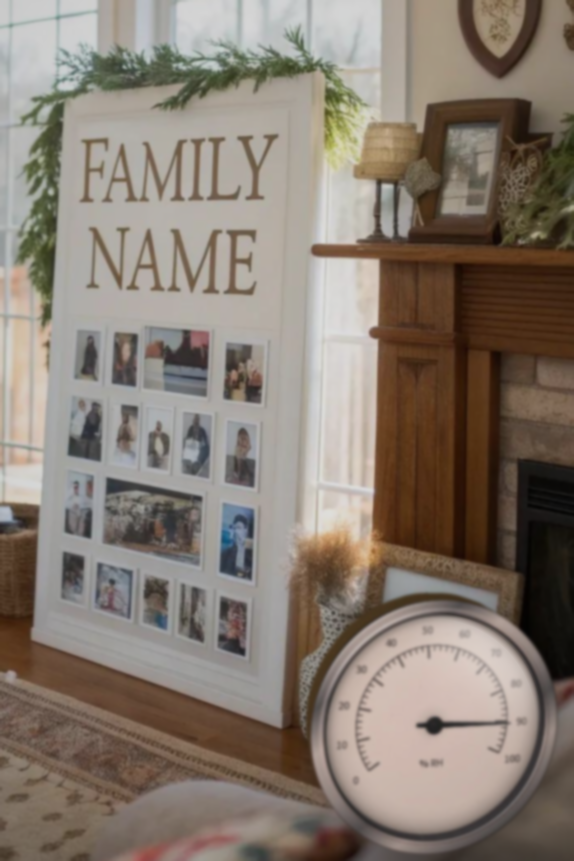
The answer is 90 %
